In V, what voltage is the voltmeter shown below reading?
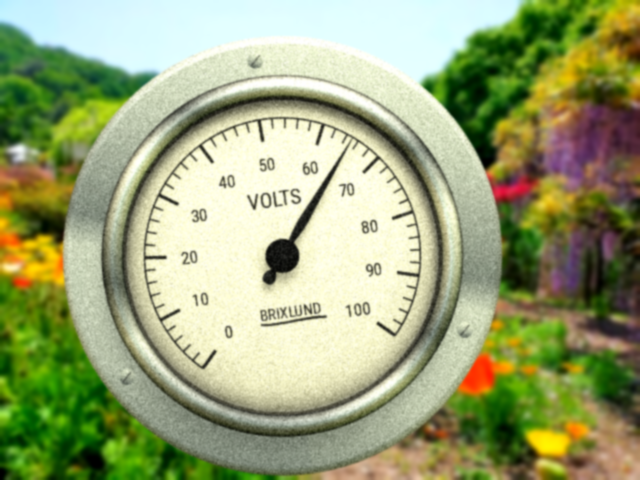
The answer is 65 V
